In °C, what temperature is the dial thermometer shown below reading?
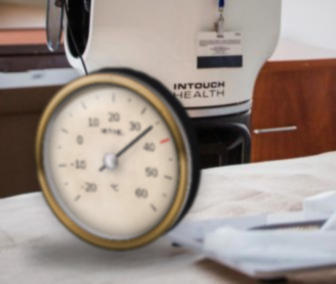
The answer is 35 °C
